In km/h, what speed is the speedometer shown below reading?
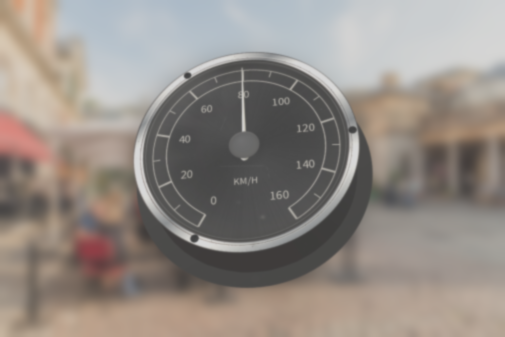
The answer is 80 km/h
